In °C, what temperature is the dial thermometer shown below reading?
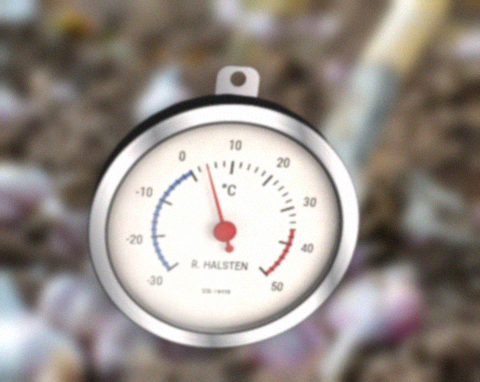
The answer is 4 °C
